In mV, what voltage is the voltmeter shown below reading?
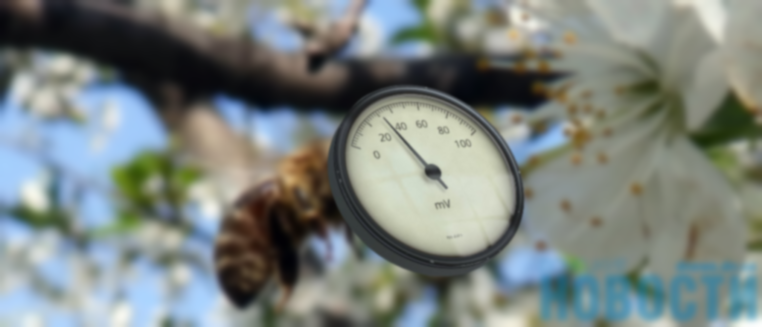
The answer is 30 mV
